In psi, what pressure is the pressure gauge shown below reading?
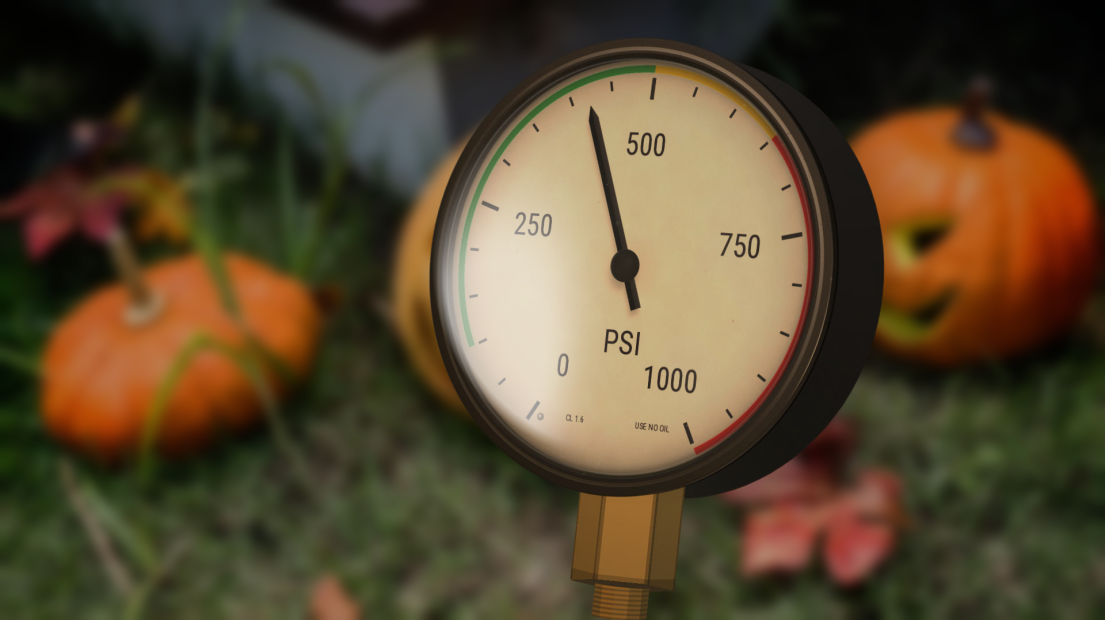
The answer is 425 psi
